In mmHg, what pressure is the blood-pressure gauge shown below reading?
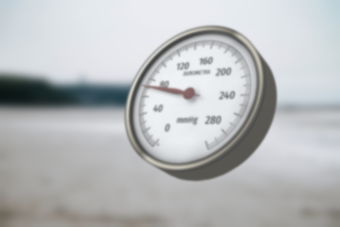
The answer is 70 mmHg
